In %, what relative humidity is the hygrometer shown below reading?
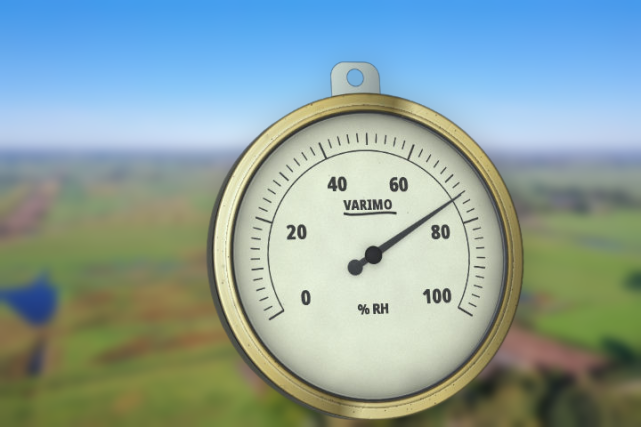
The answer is 74 %
